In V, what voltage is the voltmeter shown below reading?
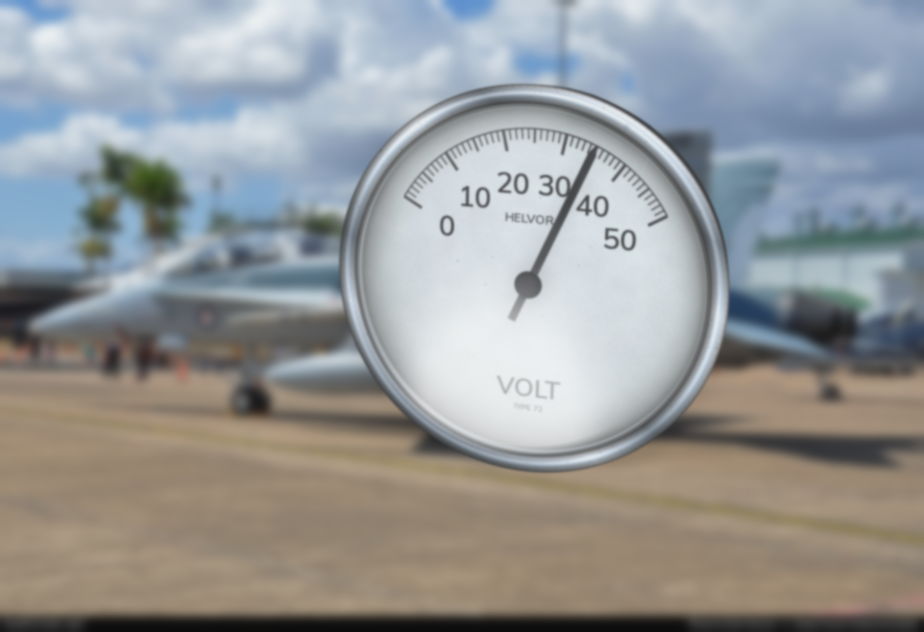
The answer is 35 V
